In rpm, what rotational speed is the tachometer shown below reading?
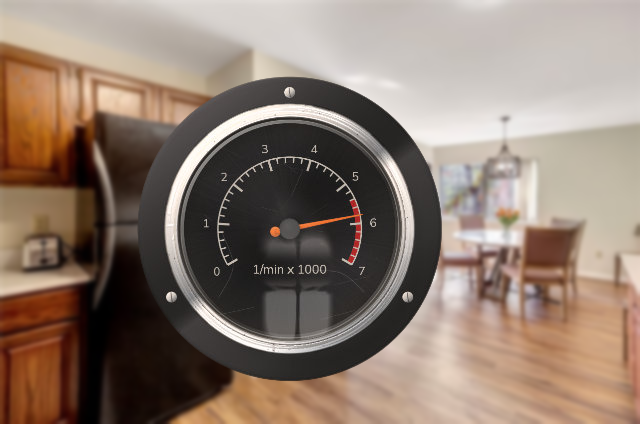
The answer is 5800 rpm
